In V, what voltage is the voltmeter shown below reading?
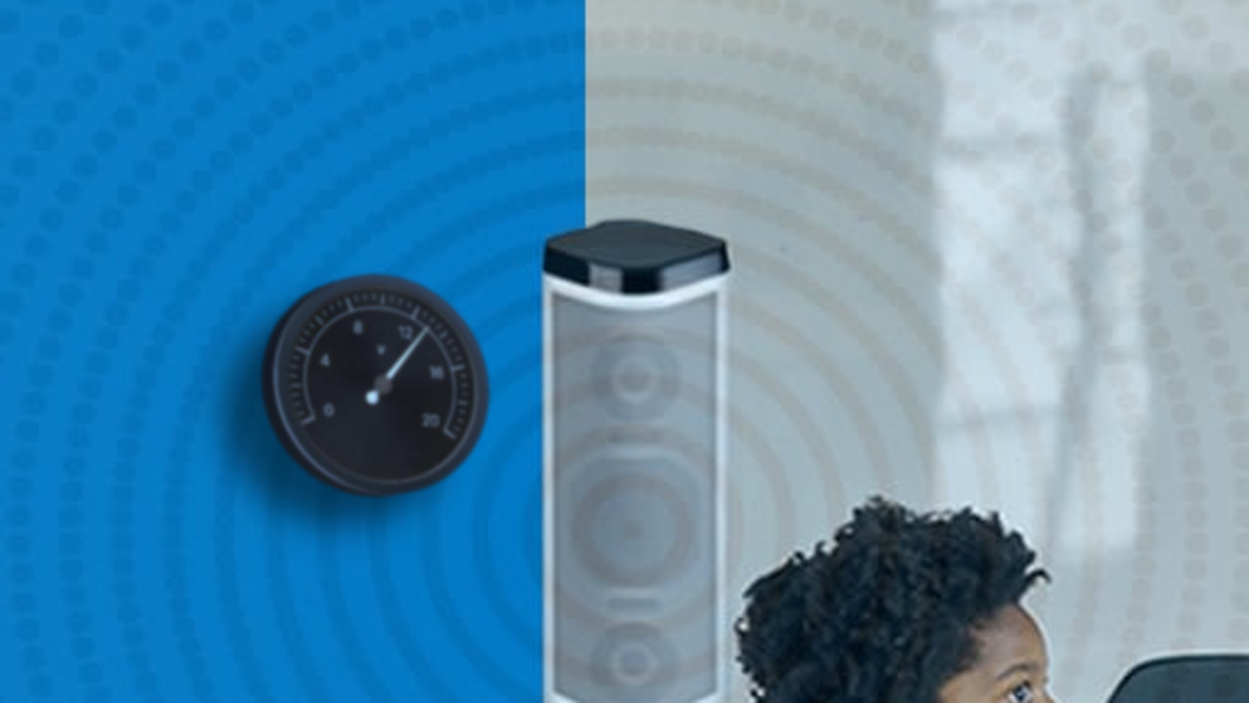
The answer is 13 V
